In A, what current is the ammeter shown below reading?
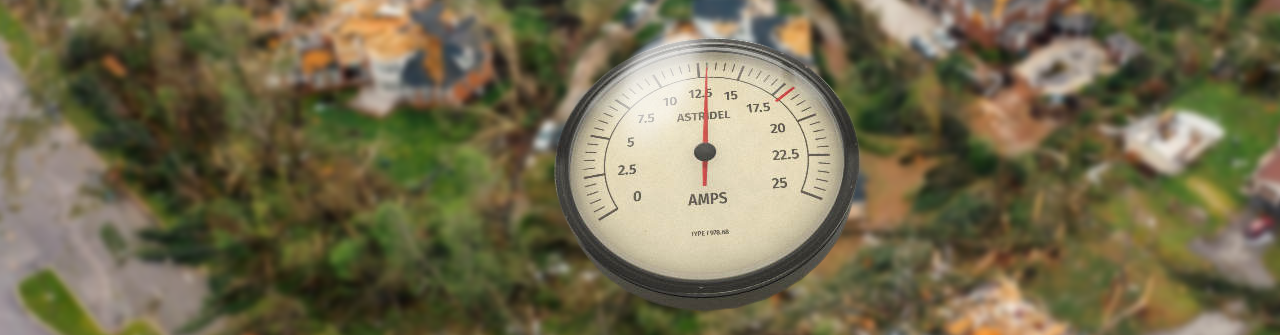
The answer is 13 A
